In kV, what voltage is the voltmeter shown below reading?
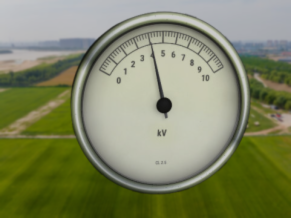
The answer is 4 kV
